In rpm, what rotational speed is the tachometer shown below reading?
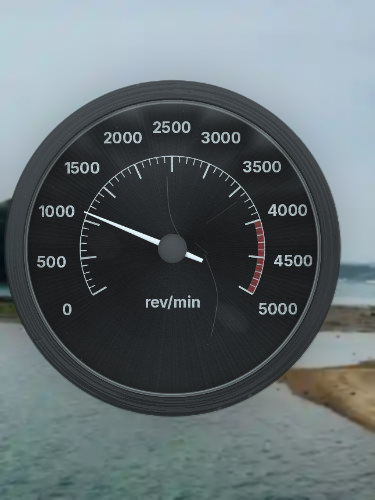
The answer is 1100 rpm
